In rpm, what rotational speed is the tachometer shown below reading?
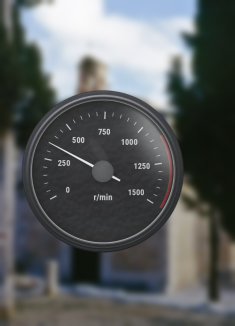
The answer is 350 rpm
